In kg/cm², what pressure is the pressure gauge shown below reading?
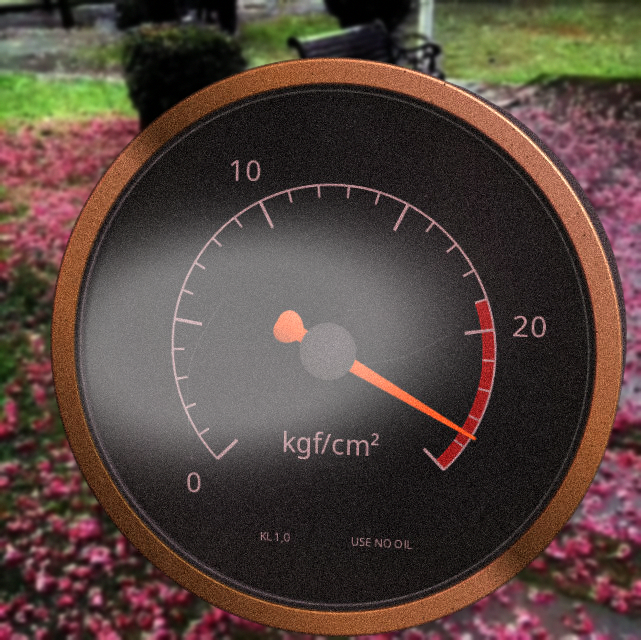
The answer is 23.5 kg/cm²
